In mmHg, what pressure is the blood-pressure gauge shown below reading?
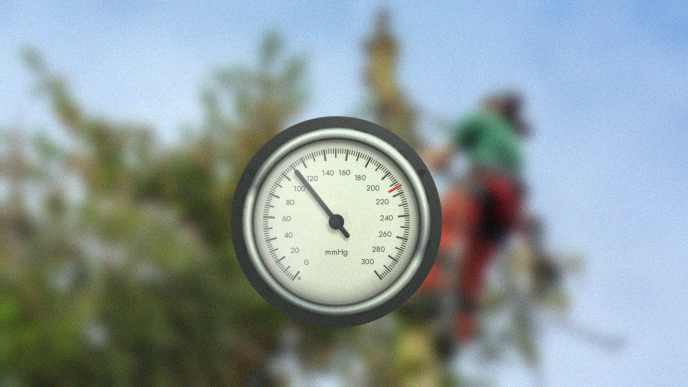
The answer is 110 mmHg
